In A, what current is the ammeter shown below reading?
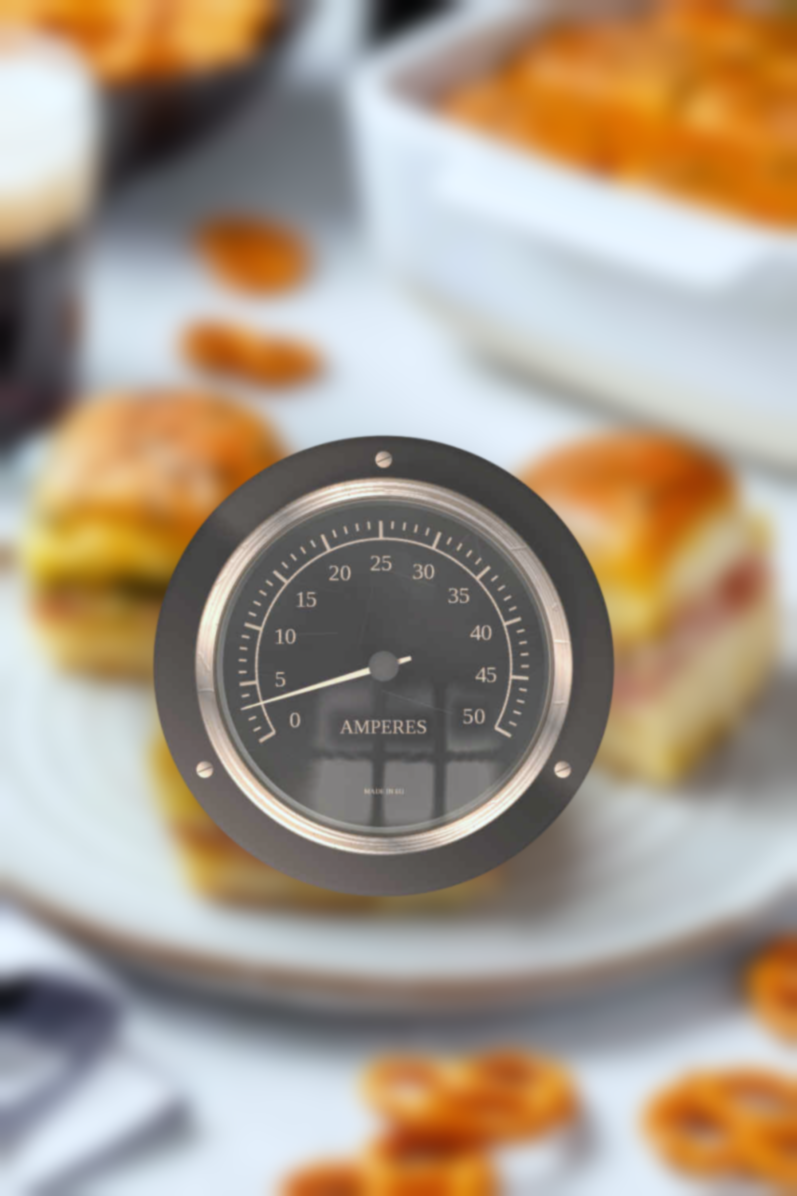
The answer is 3 A
